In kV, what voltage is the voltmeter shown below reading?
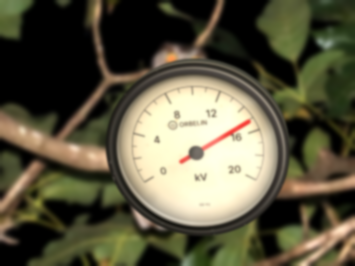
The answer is 15 kV
